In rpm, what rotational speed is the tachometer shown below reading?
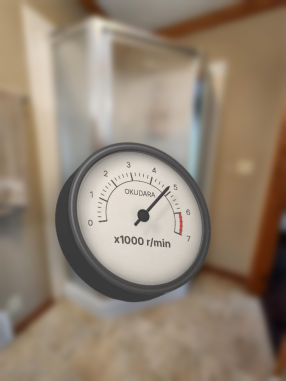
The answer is 4800 rpm
